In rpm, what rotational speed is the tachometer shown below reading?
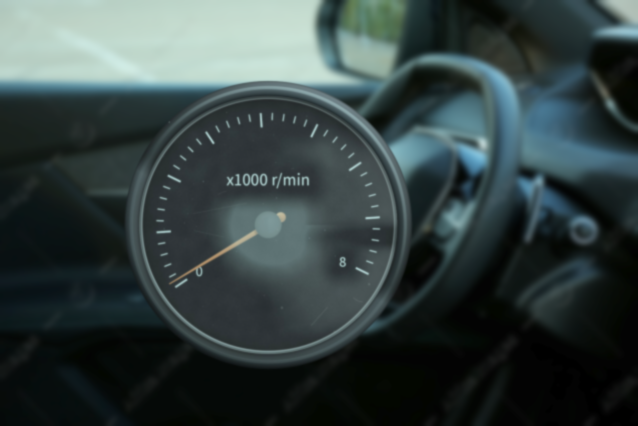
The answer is 100 rpm
